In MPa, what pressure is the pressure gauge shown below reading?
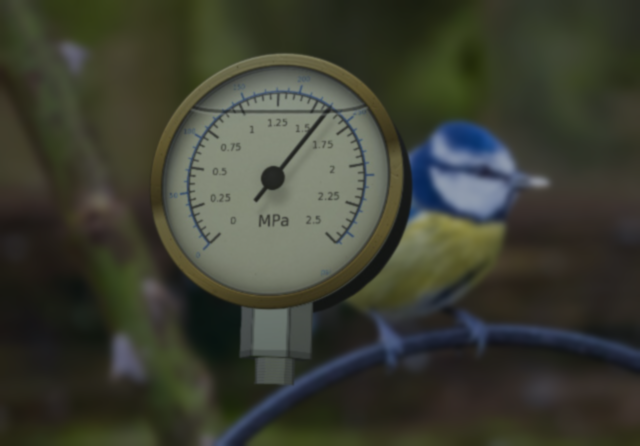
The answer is 1.6 MPa
